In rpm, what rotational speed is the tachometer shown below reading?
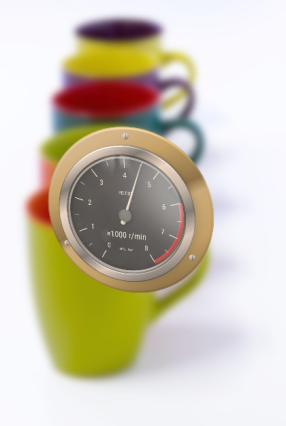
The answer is 4500 rpm
